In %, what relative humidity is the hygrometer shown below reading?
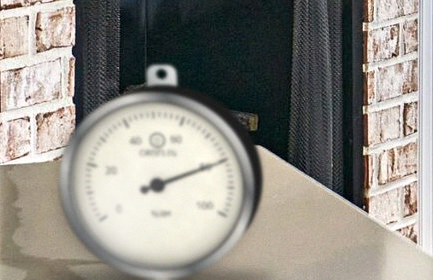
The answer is 80 %
